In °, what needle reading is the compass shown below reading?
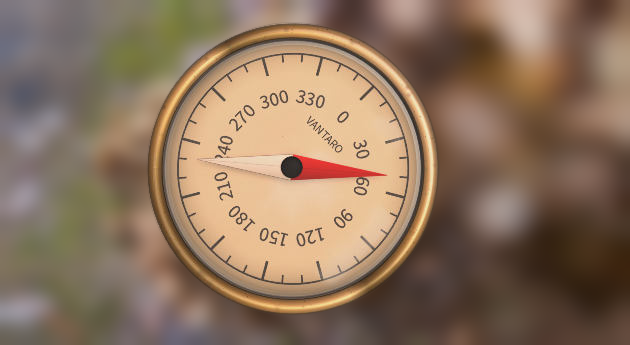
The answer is 50 °
